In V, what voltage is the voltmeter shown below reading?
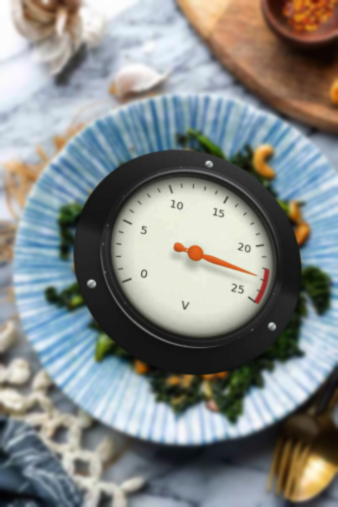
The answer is 23 V
